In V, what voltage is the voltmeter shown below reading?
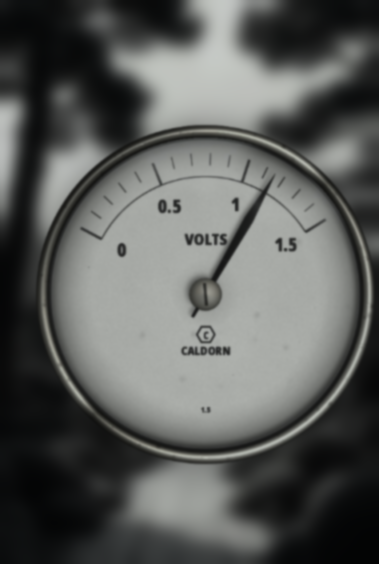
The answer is 1.15 V
